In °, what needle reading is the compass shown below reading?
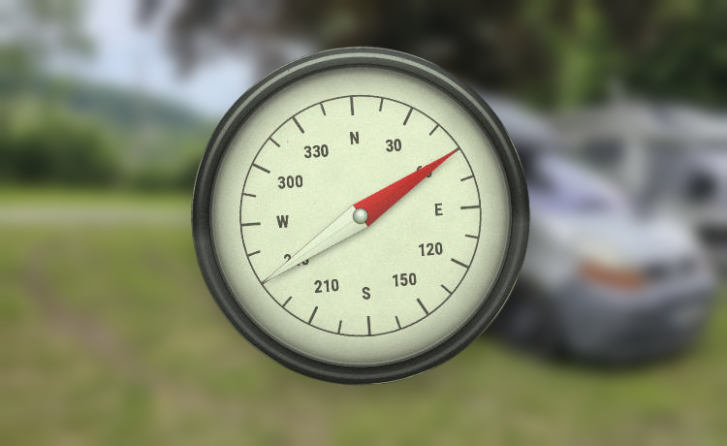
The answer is 60 °
